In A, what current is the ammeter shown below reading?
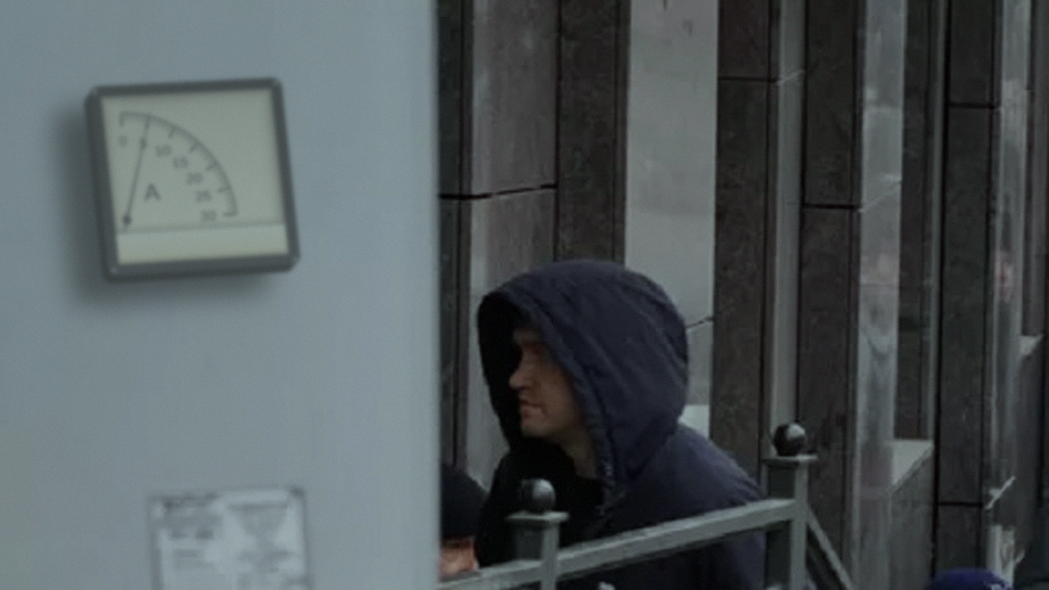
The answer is 5 A
